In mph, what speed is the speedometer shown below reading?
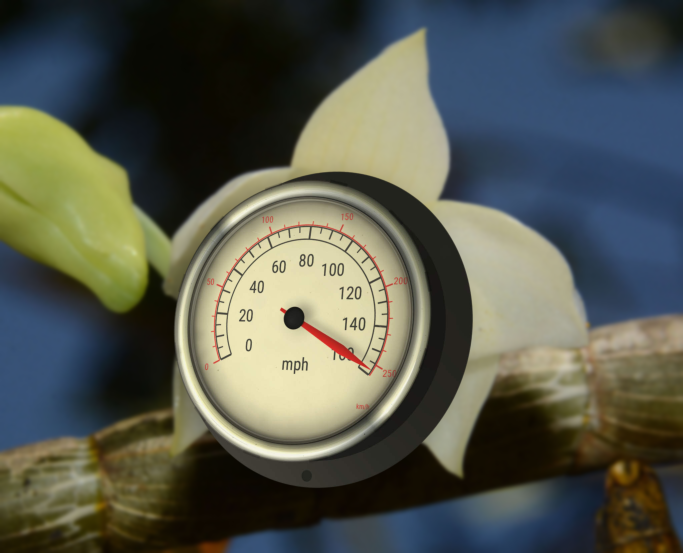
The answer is 157.5 mph
